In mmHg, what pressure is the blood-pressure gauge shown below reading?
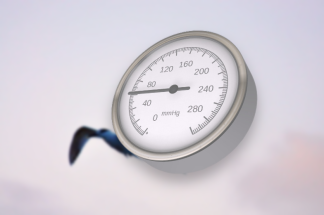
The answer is 60 mmHg
